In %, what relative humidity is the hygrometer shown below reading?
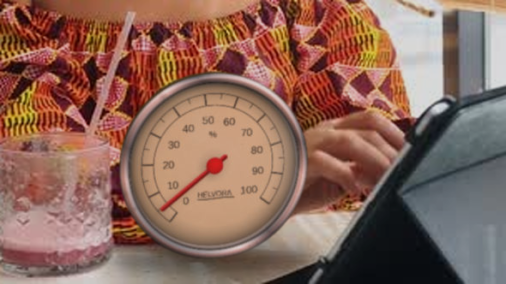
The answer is 5 %
